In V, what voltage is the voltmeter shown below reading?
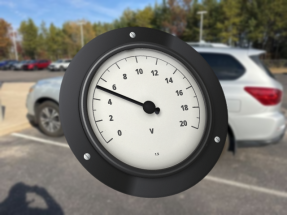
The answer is 5 V
